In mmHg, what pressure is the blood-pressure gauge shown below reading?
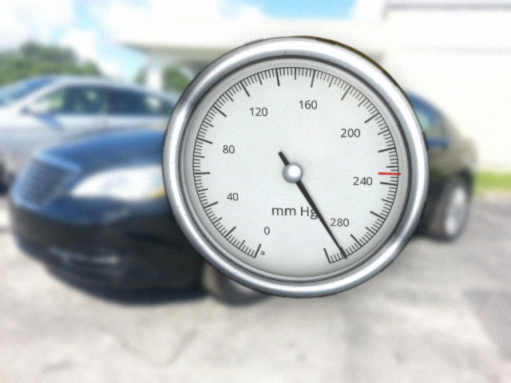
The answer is 290 mmHg
